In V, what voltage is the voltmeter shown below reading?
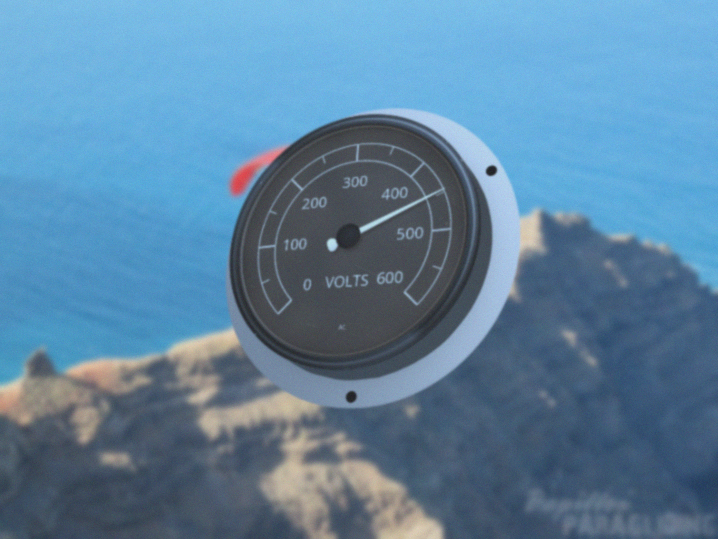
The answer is 450 V
